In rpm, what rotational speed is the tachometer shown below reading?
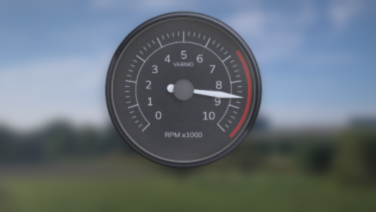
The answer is 8600 rpm
